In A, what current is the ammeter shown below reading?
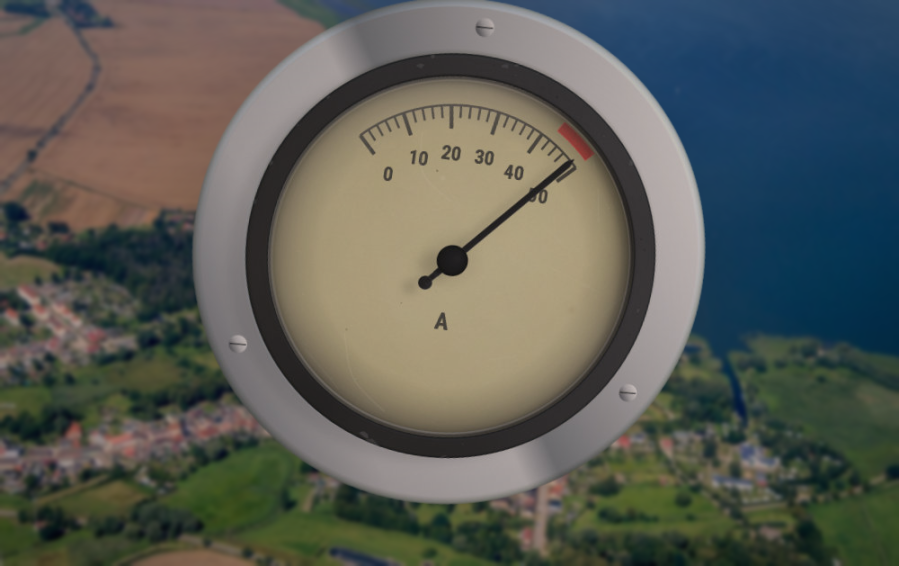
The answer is 48 A
